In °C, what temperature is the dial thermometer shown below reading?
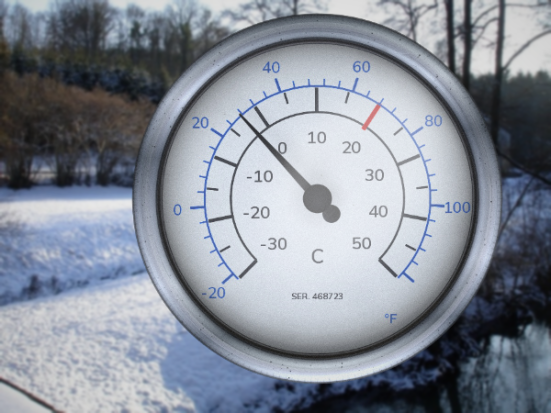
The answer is -2.5 °C
